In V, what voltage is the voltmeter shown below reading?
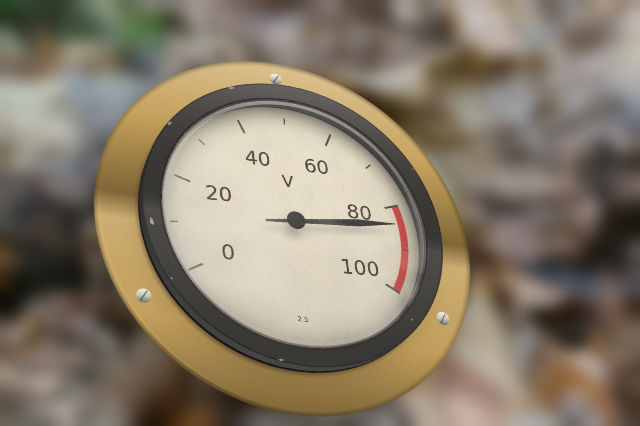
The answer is 85 V
